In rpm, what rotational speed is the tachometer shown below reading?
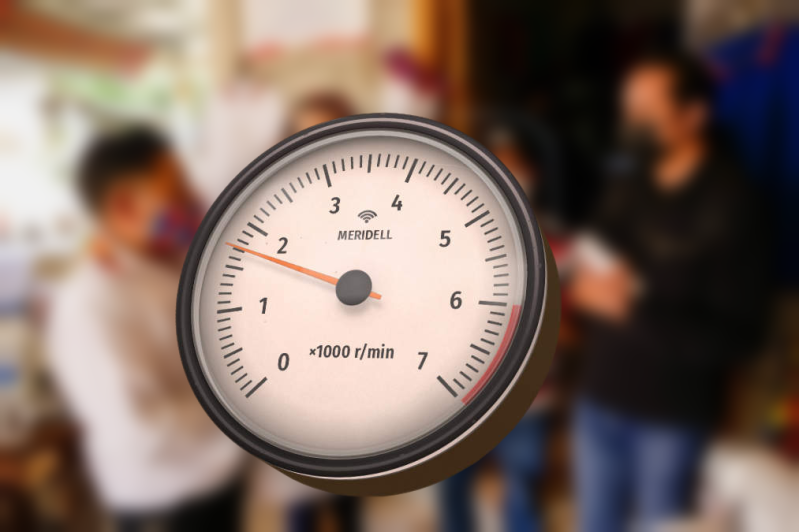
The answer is 1700 rpm
